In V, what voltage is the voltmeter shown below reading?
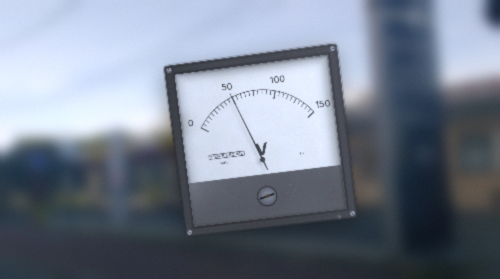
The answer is 50 V
